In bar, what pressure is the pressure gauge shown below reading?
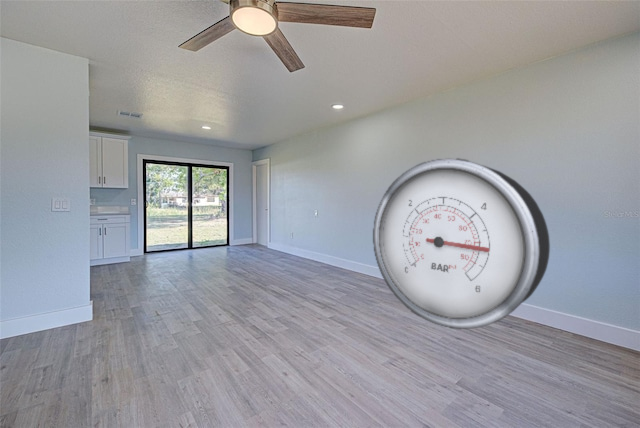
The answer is 5 bar
